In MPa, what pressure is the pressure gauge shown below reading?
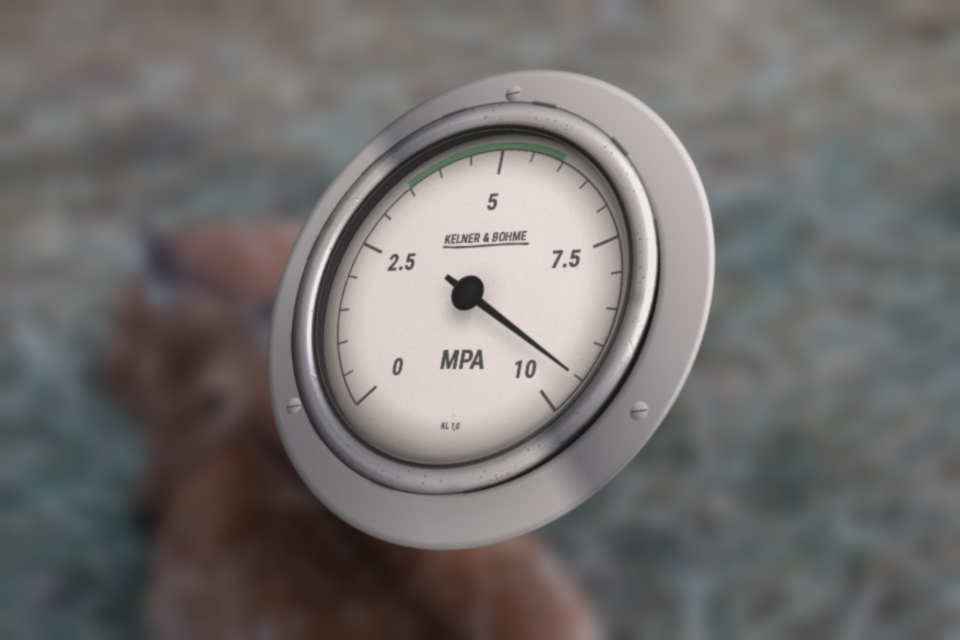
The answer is 9.5 MPa
